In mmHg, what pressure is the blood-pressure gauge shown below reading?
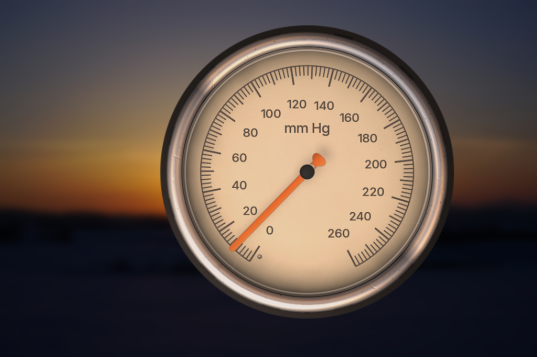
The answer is 10 mmHg
